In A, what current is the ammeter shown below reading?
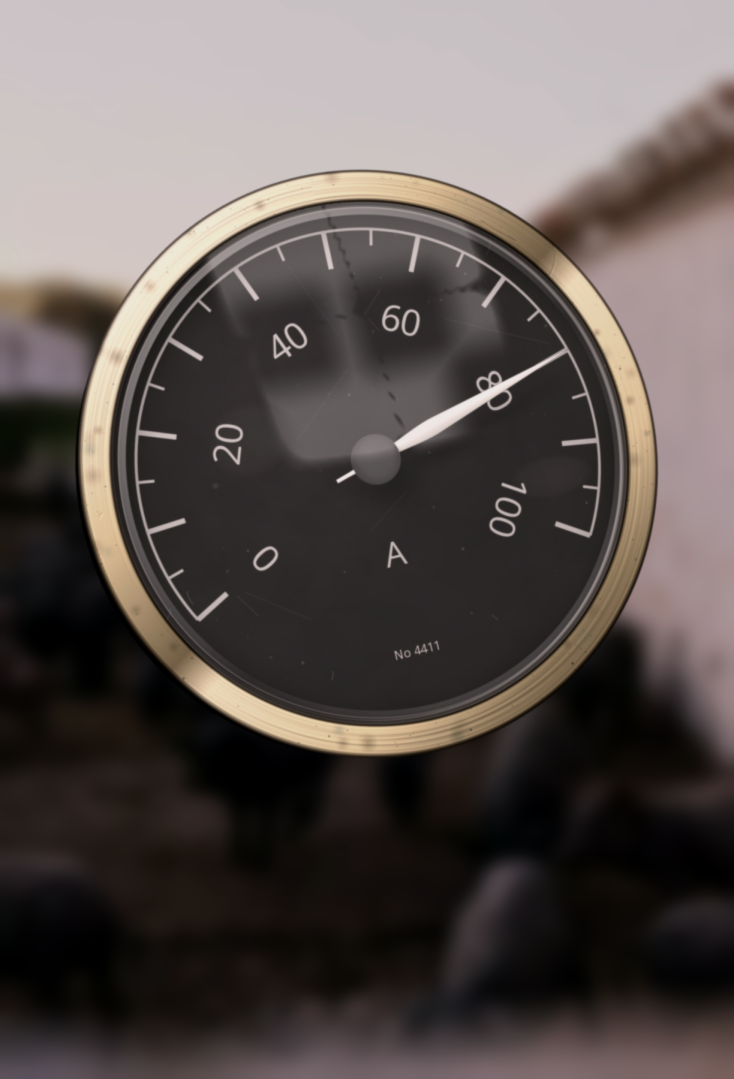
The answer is 80 A
